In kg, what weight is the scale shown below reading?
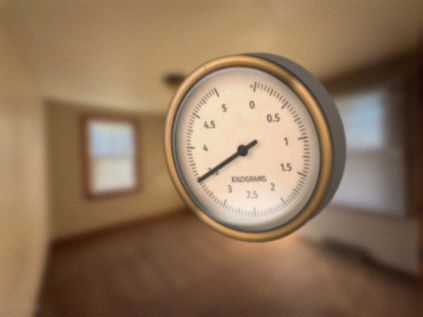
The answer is 3.5 kg
